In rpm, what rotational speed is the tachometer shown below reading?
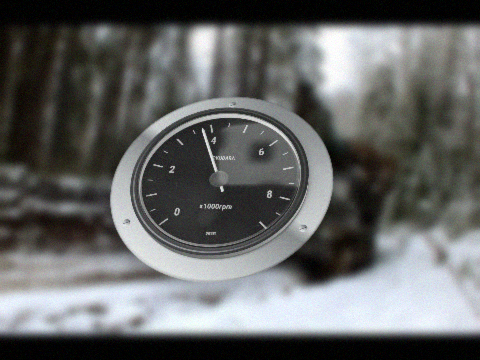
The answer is 3750 rpm
